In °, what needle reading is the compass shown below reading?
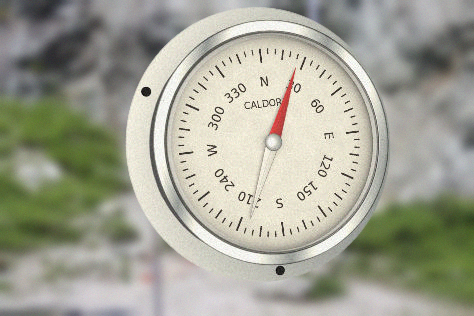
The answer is 25 °
